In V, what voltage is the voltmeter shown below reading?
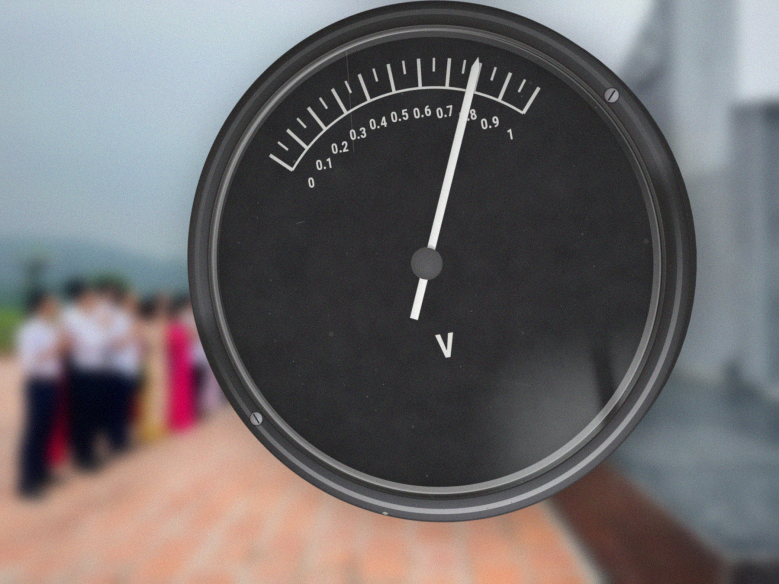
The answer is 0.8 V
